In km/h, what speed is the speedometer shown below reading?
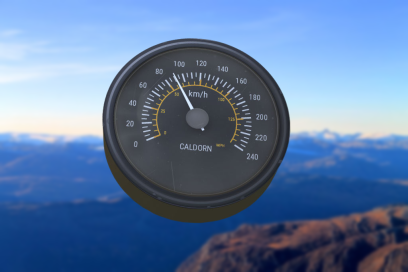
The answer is 90 km/h
